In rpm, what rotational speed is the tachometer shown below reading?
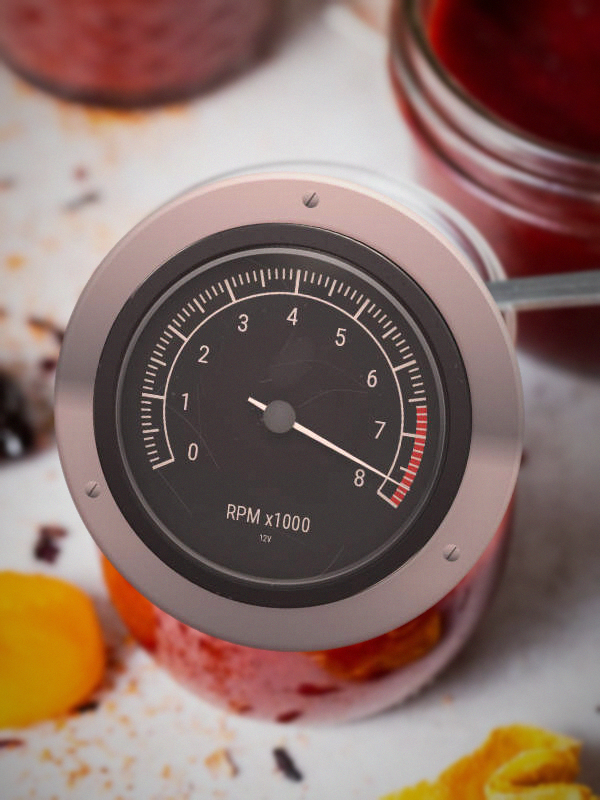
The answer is 7700 rpm
